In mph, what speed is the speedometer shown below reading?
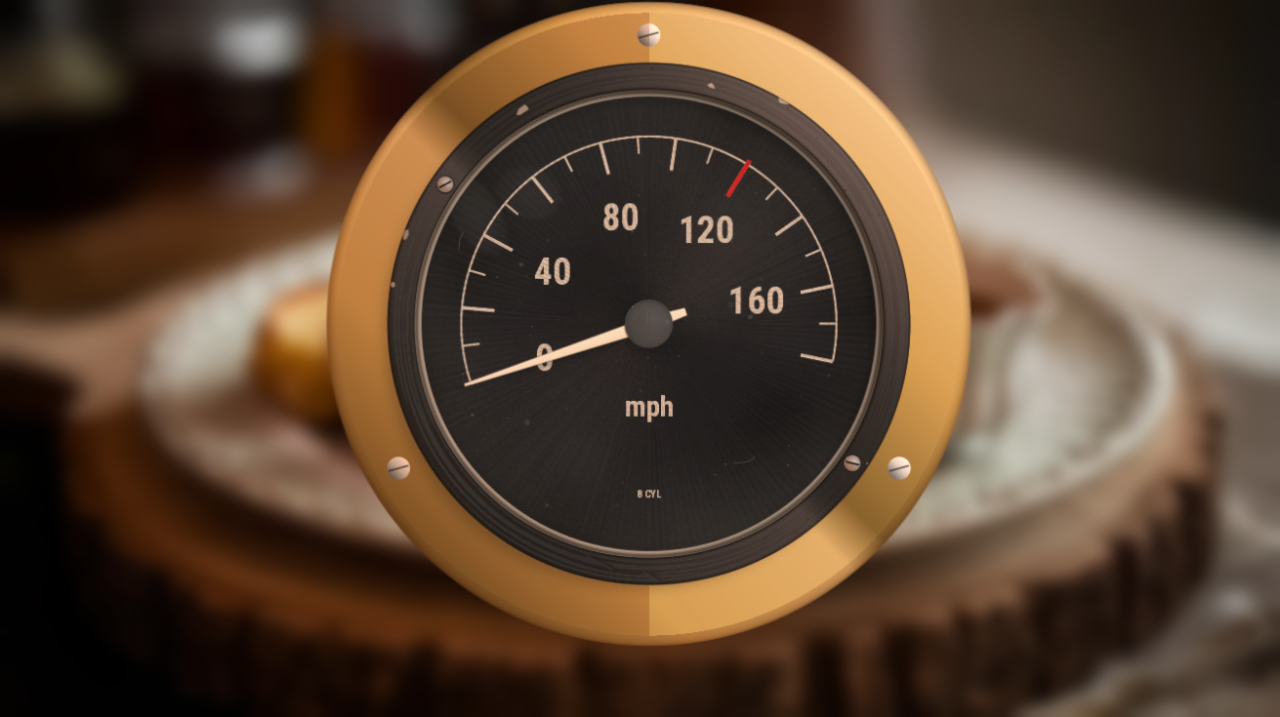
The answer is 0 mph
